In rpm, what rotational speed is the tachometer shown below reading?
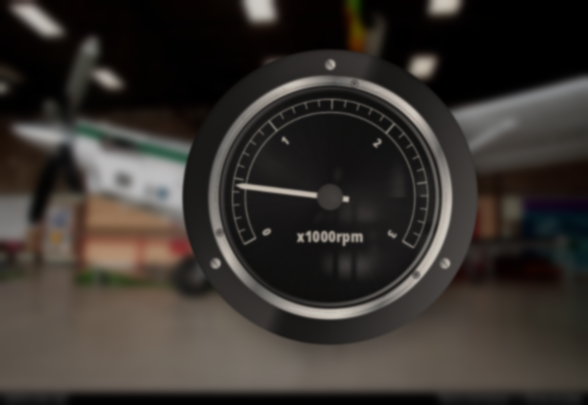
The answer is 450 rpm
